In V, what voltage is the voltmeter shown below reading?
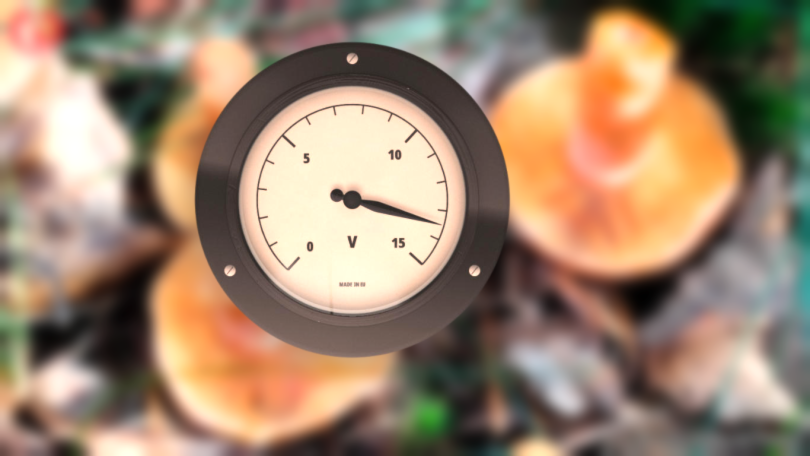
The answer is 13.5 V
